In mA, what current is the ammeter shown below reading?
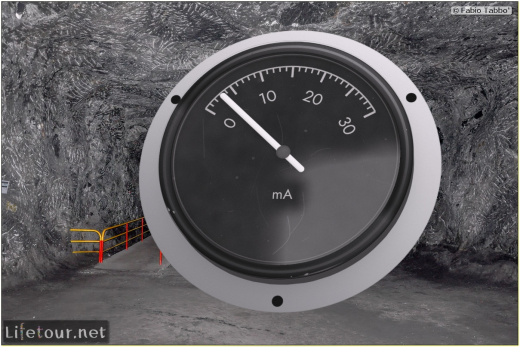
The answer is 3 mA
